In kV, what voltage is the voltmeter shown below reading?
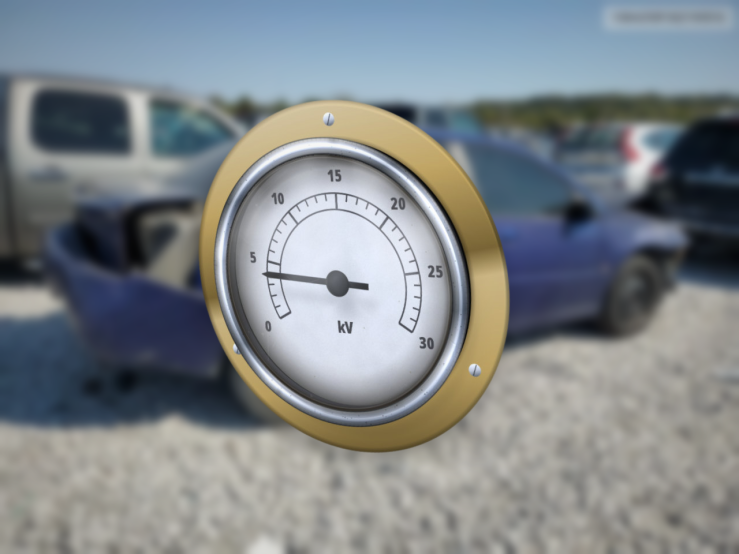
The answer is 4 kV
